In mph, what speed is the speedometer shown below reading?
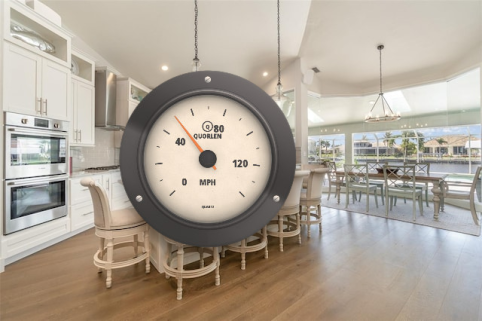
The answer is 50 mph
